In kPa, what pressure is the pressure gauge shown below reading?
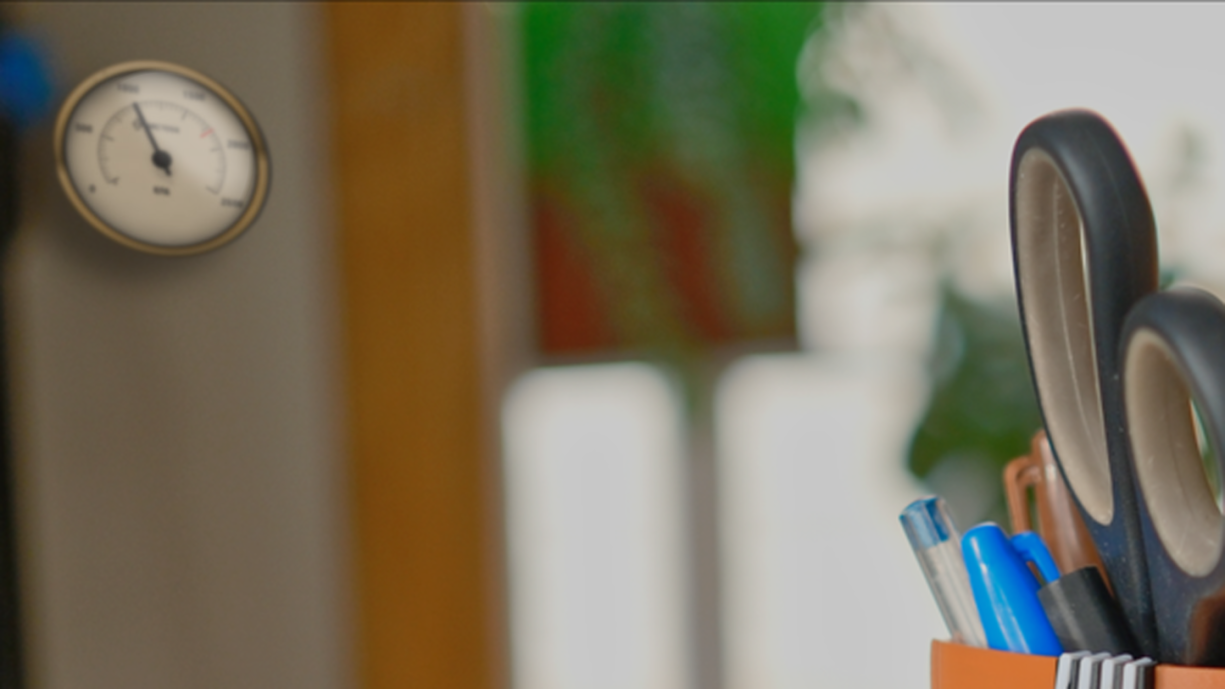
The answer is 1000 kPa
